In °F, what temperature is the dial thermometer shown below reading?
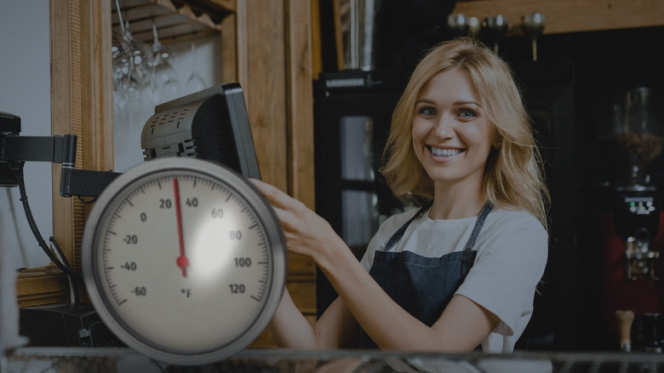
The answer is 30 °F
